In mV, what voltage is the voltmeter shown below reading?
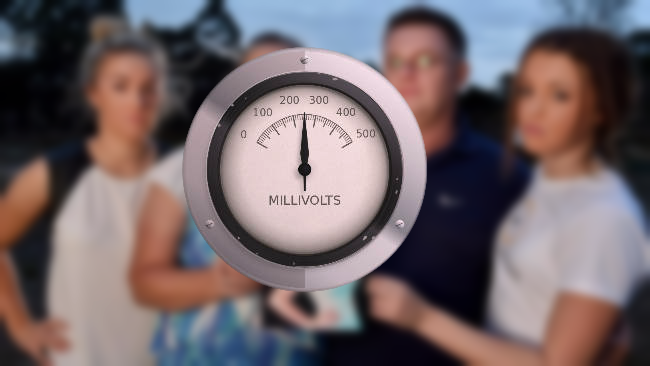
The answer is 250 mV
